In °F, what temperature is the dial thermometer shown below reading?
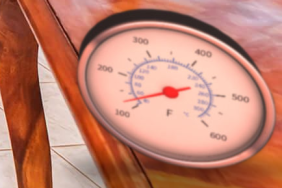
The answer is 125 °F
